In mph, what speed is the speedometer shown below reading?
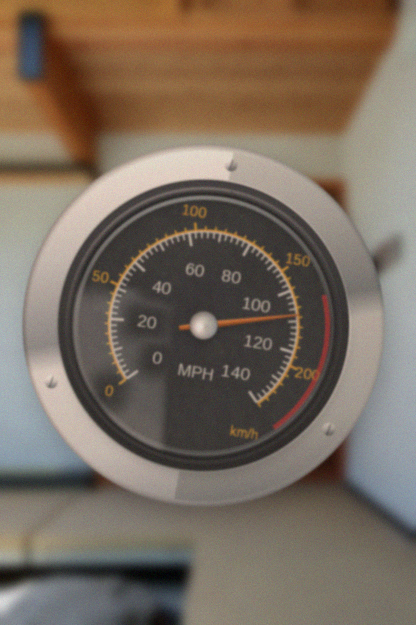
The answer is 108 mph
